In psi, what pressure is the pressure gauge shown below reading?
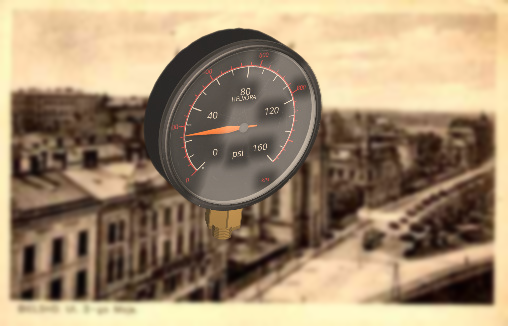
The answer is 25 psi
